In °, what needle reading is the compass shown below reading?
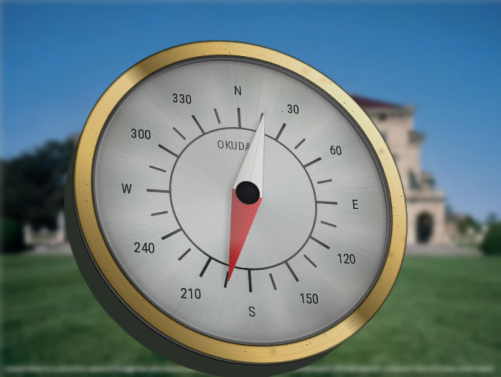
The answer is 195 °
